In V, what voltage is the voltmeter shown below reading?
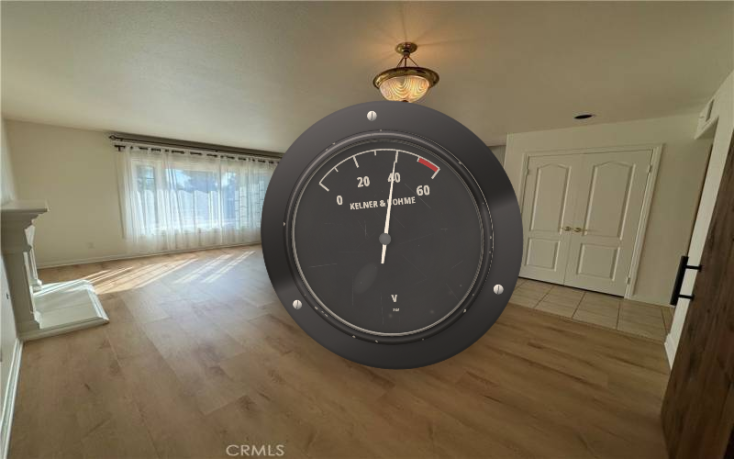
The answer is 40 V
